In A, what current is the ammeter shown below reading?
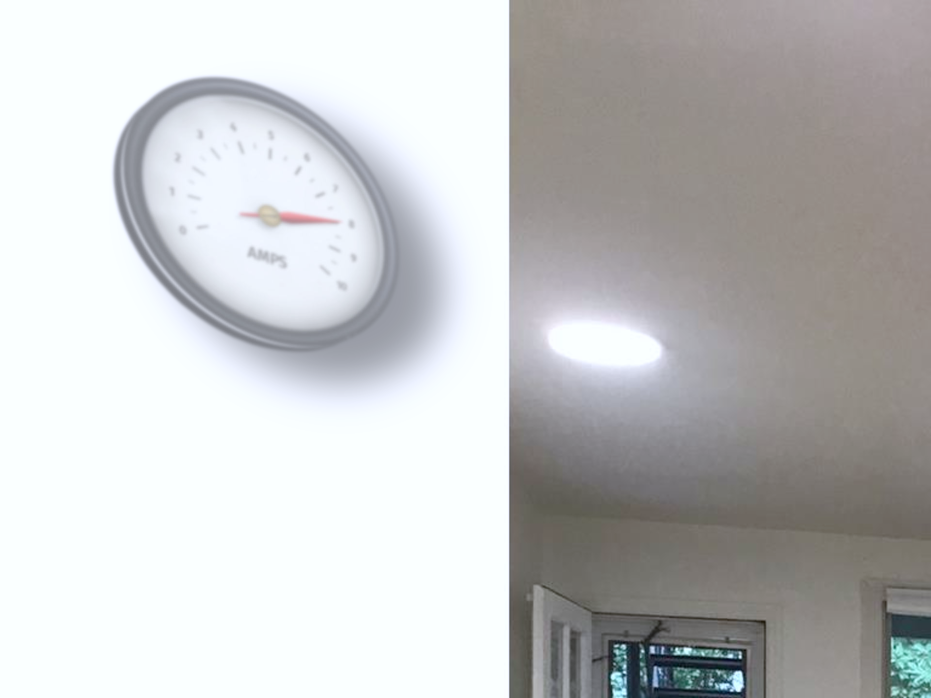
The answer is 8 A
